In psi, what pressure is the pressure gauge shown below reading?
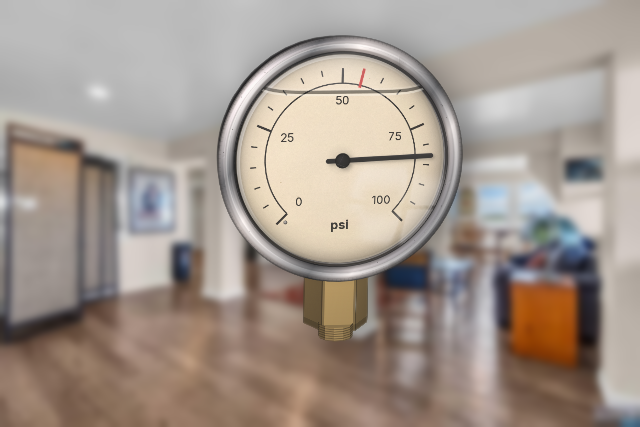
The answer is 82.5 psi
